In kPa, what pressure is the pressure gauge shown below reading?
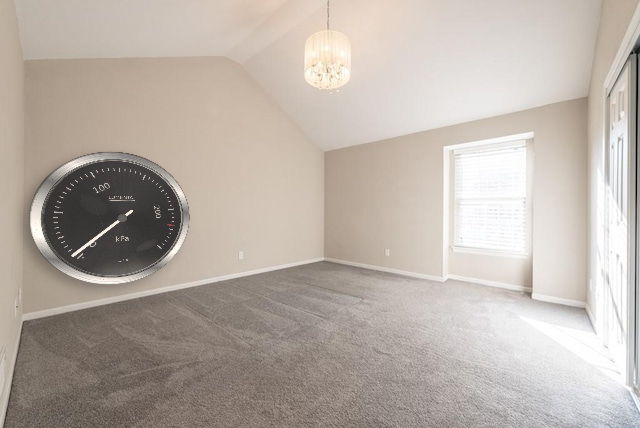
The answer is 5 kPa
